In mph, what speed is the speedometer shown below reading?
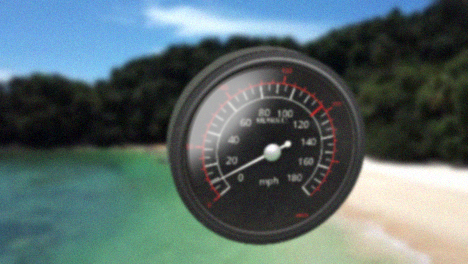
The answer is 10 mph
